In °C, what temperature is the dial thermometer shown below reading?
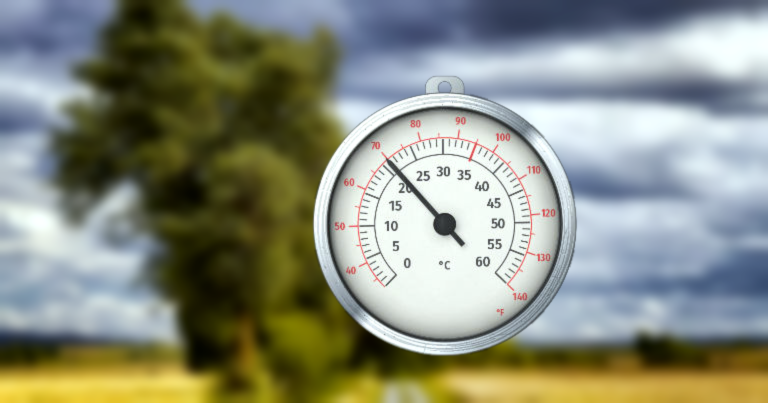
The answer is 21 °C
